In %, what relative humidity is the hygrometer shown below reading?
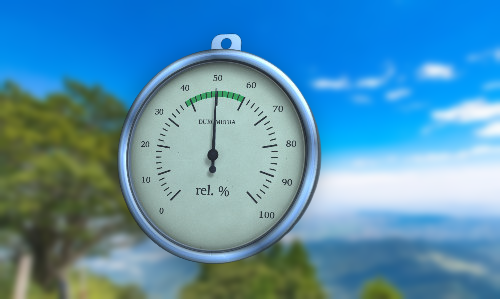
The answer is 50 %
